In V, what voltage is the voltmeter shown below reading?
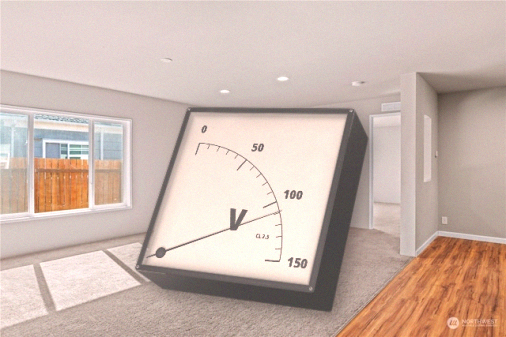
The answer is 110 V
